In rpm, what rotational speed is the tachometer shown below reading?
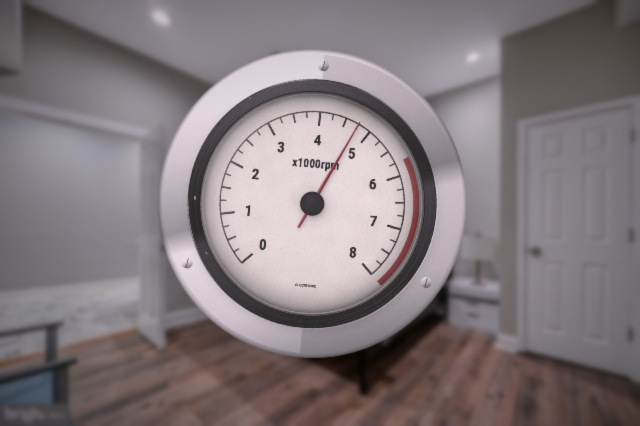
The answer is 4750 rpm
